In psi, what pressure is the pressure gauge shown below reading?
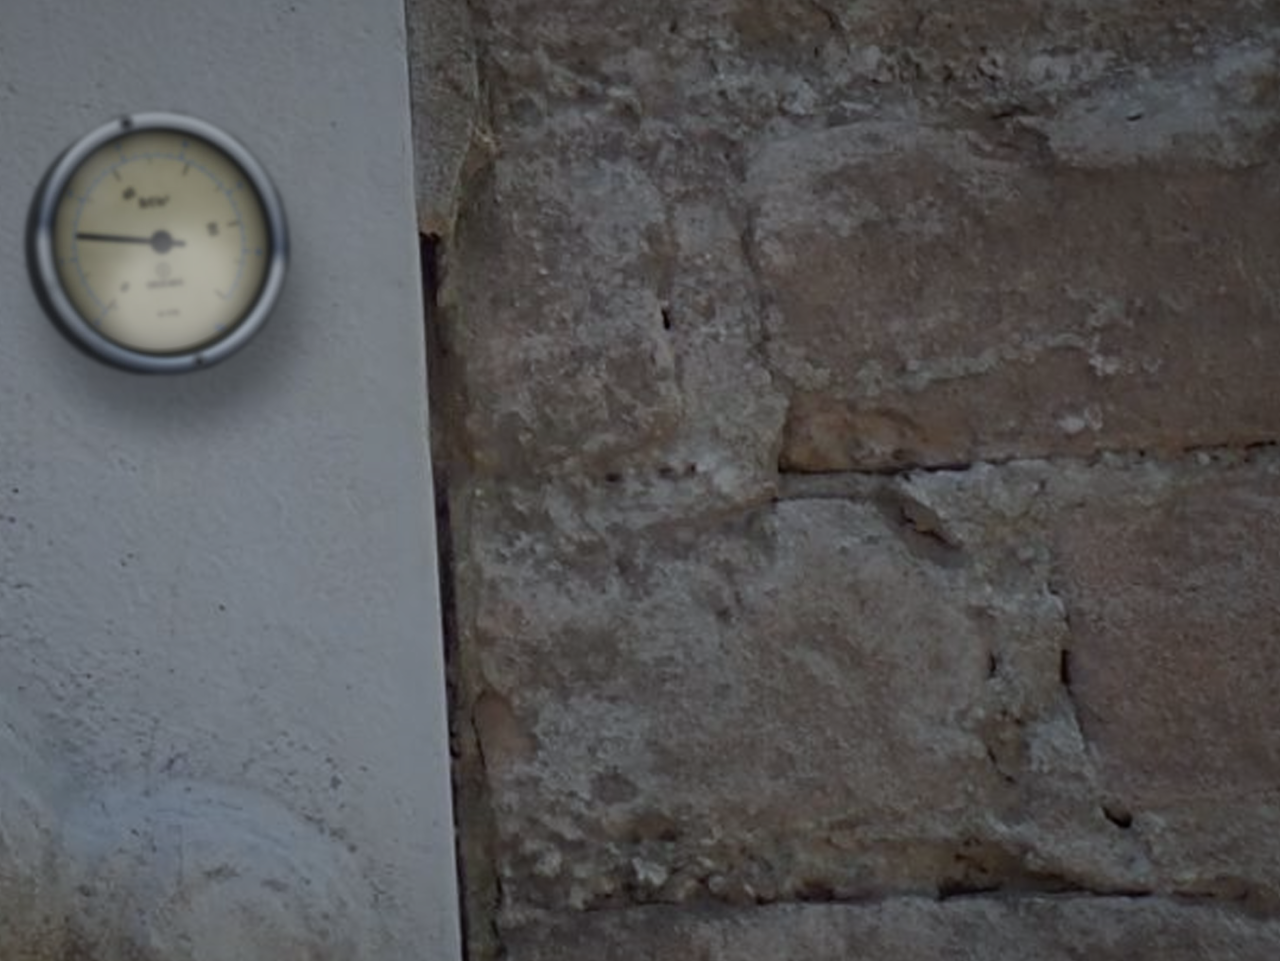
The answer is 20 psi
